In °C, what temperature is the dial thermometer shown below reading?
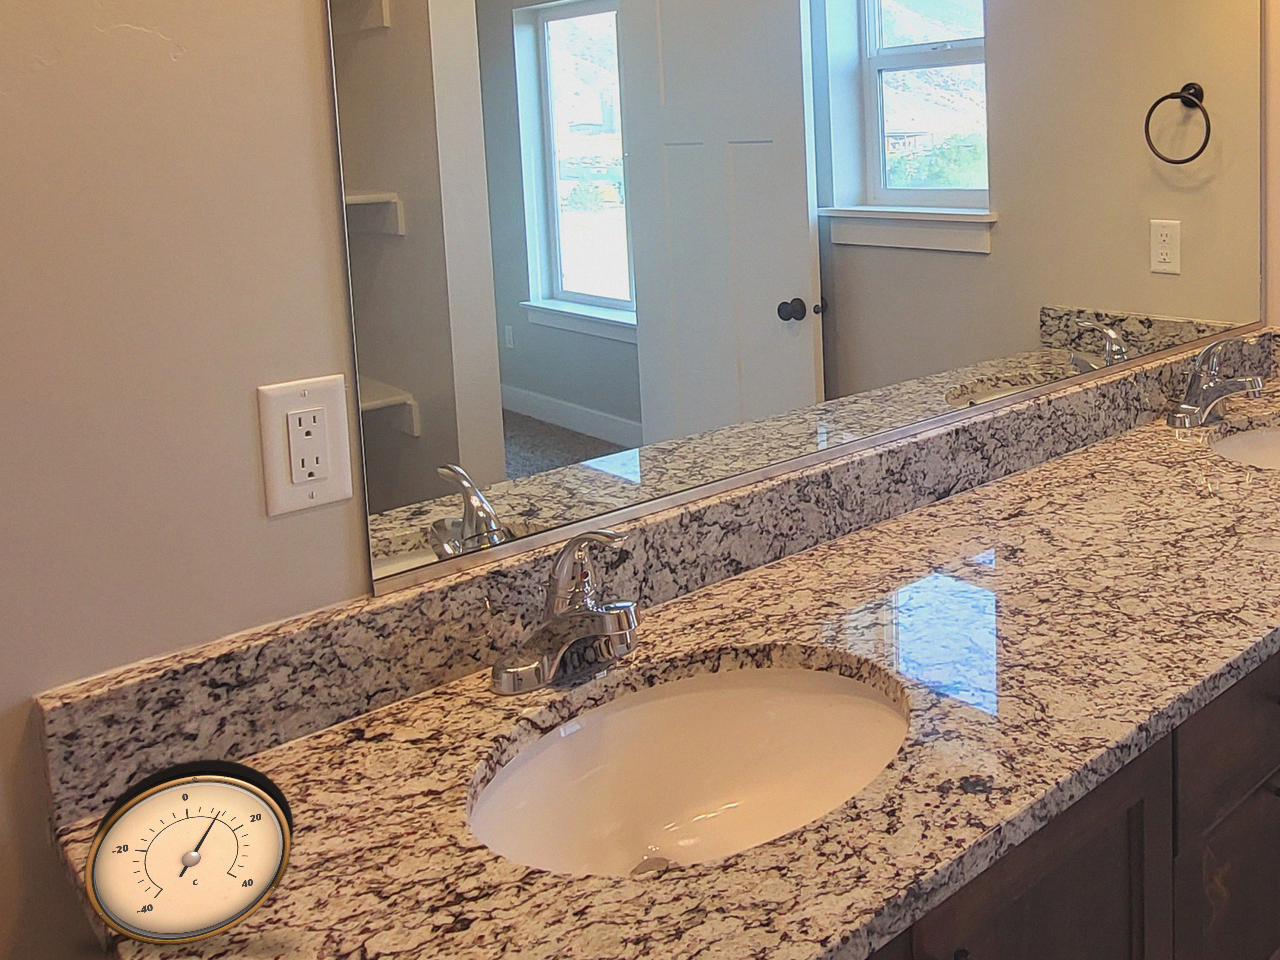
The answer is 10 °C
